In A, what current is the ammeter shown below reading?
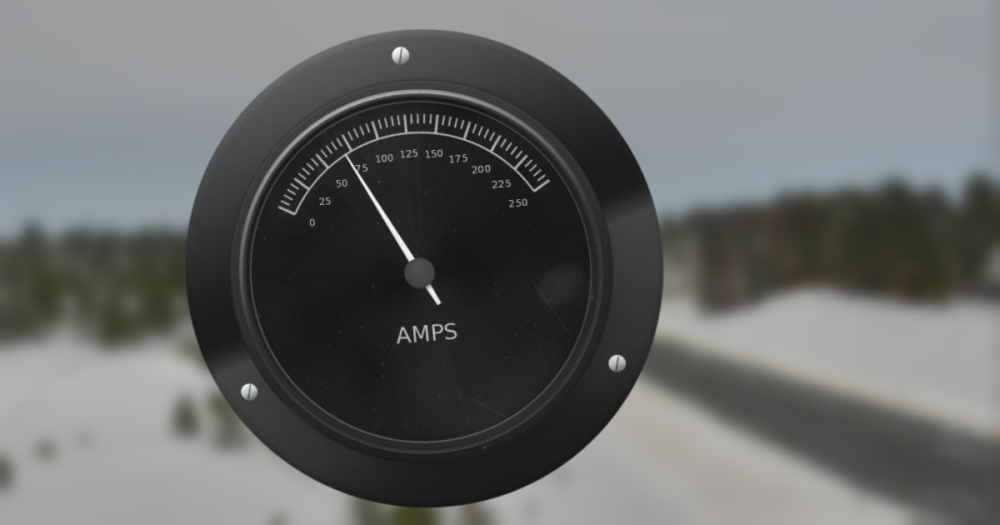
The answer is 70 A
